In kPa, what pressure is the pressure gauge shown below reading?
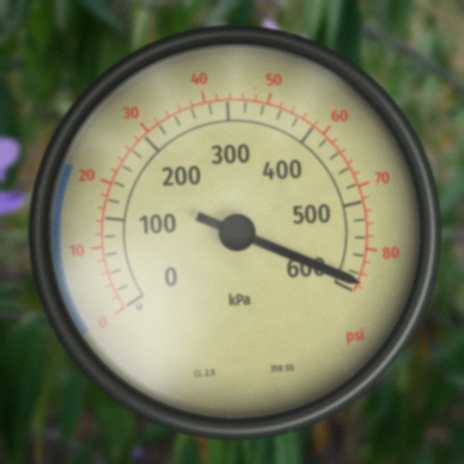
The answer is 590 kPa
